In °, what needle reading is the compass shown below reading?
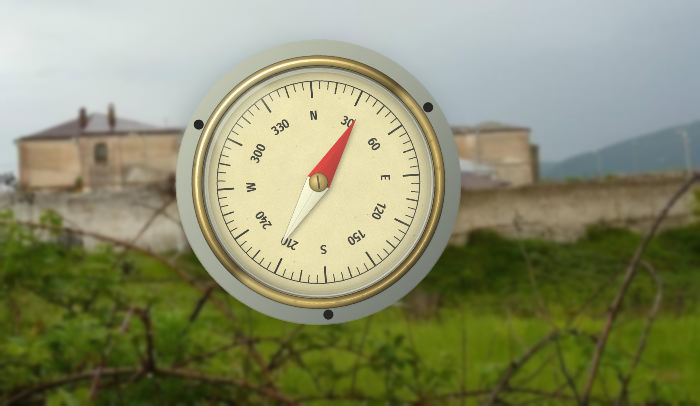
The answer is 35 °
